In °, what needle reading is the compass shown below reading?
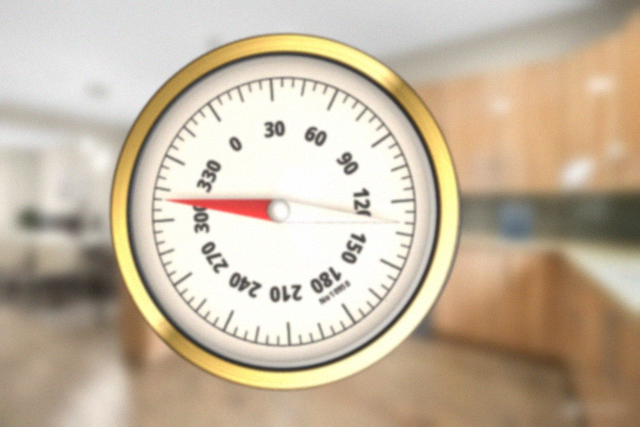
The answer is 310 °
